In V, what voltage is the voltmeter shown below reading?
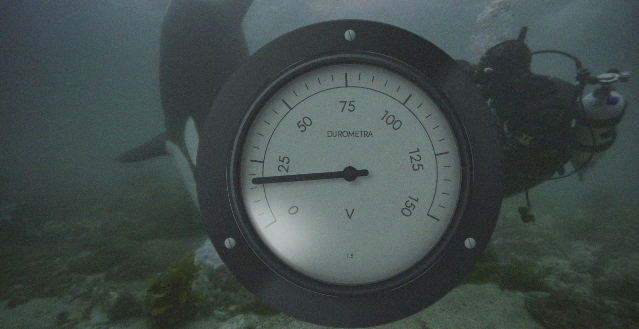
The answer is 17.5 V
